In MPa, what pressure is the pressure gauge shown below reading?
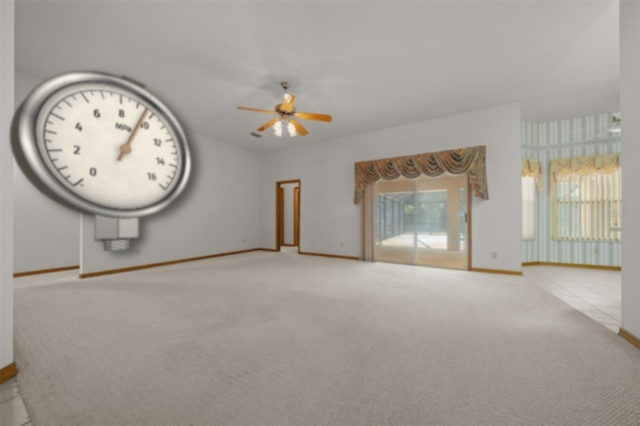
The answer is 9.5 MPa
